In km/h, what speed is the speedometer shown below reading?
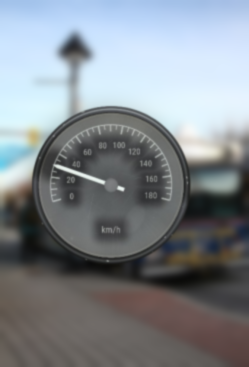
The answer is 30 km/h
